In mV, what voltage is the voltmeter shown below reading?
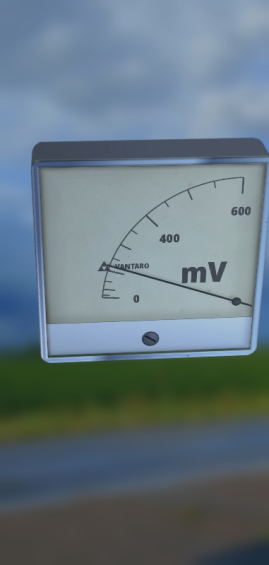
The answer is 225 mV
